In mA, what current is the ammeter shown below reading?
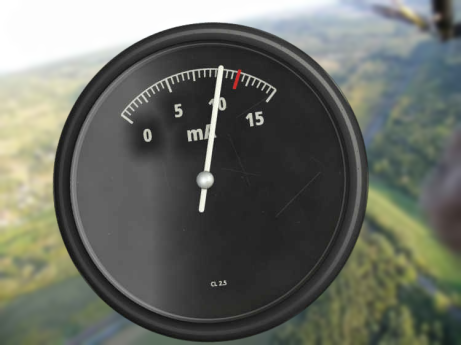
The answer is 10 mA
